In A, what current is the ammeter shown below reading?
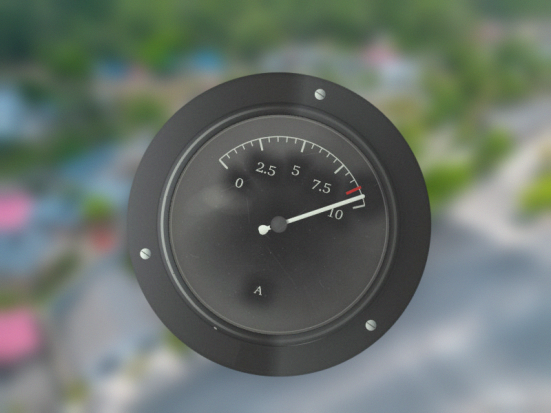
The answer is 9.5 A
